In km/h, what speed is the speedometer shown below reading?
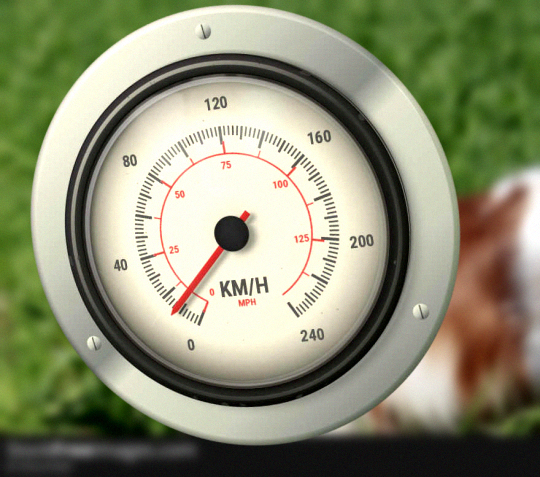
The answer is 12 km/h
